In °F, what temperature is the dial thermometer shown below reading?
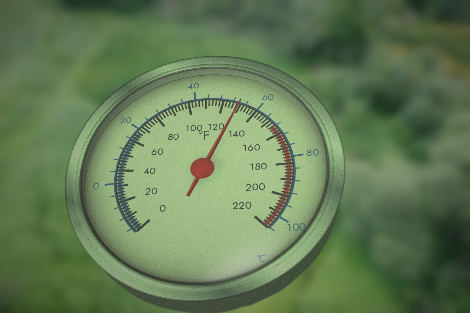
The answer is 130 °F
